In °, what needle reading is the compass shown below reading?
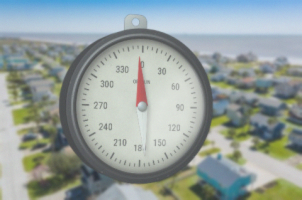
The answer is 355 °
